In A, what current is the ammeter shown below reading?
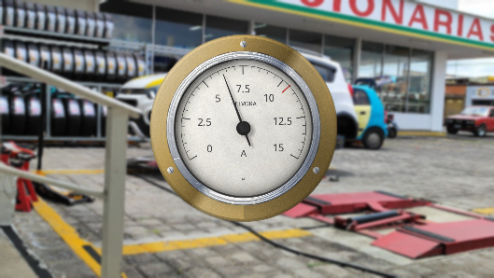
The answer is 6.25 A
